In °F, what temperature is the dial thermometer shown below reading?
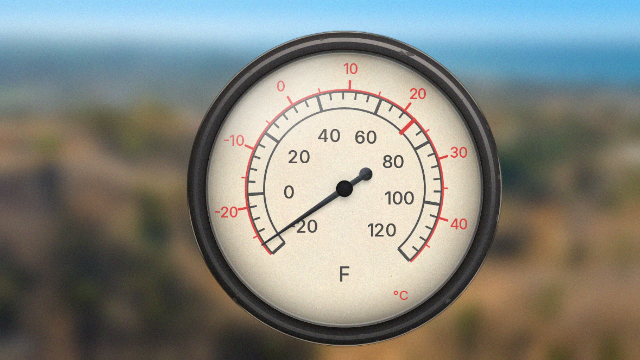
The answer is -16 °F
